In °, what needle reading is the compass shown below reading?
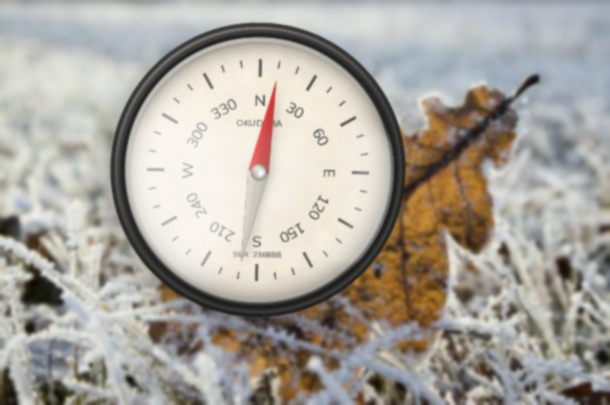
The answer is 10 °
